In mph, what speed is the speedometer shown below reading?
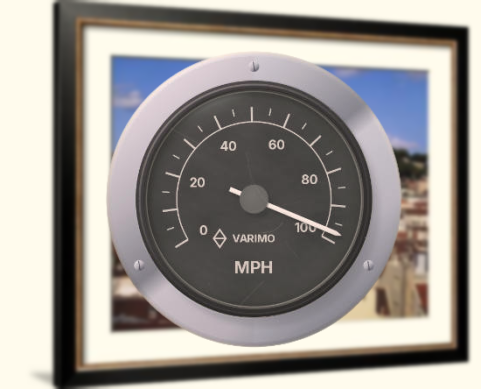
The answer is 97.5 mph
